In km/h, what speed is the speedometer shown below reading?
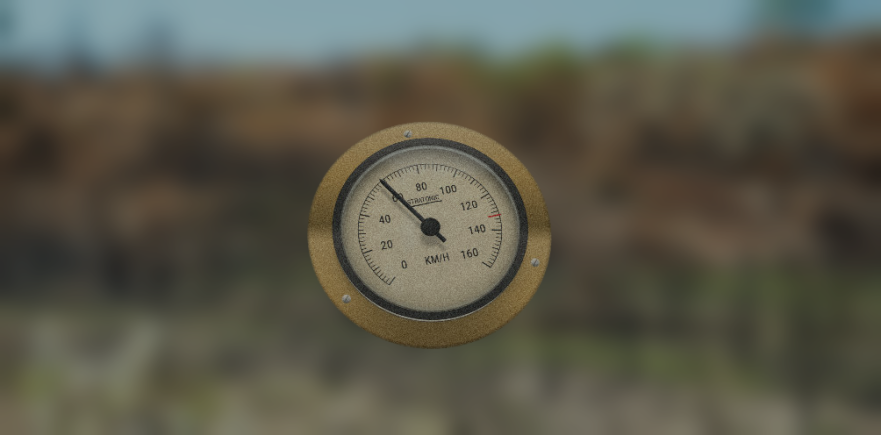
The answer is 60 km/h
